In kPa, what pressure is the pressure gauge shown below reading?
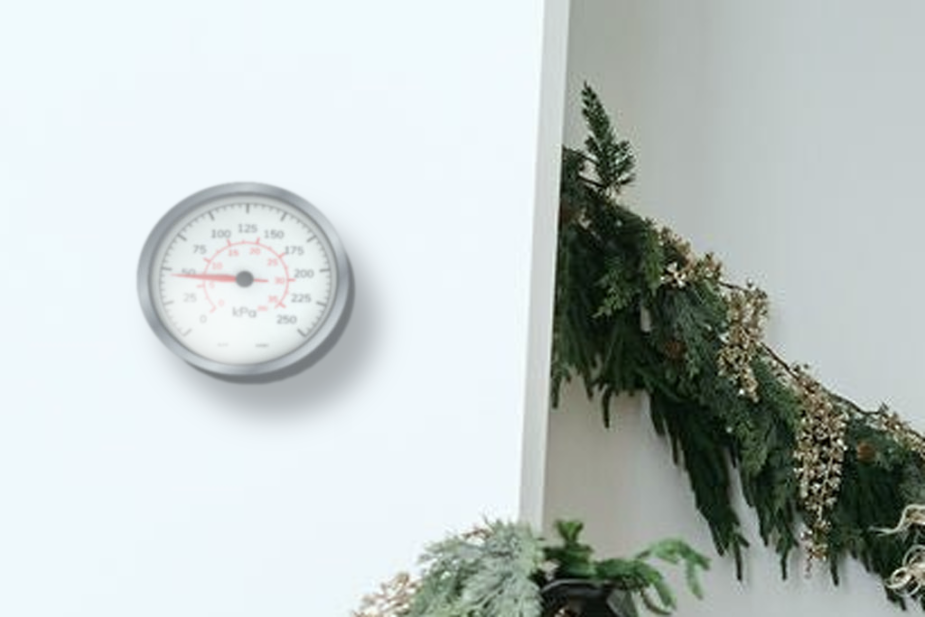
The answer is 45 kPa
